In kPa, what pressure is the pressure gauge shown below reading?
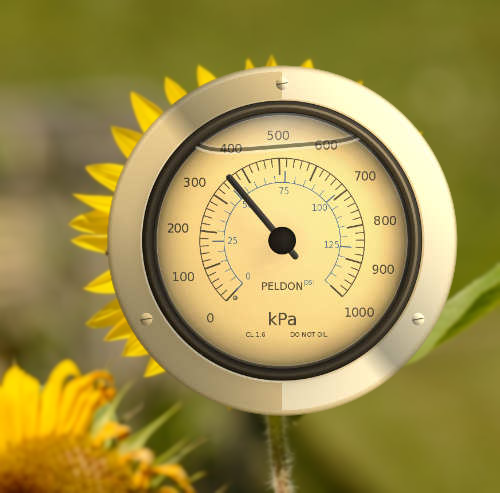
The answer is 360 kPa
